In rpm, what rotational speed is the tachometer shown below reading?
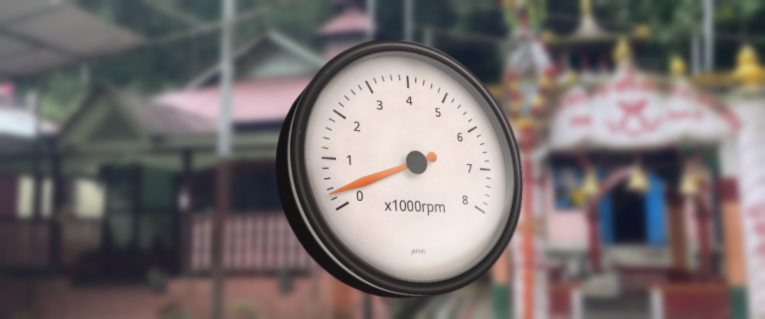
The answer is 300 rpm
